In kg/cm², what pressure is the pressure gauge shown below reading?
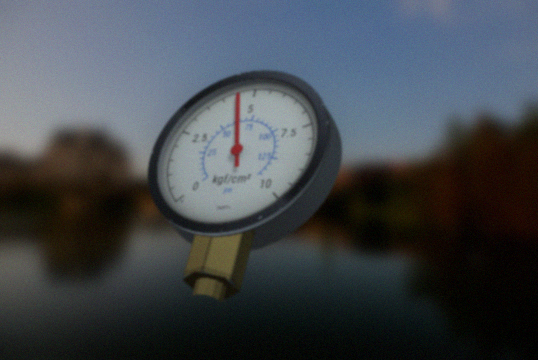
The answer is 4.5 kg/cm²
